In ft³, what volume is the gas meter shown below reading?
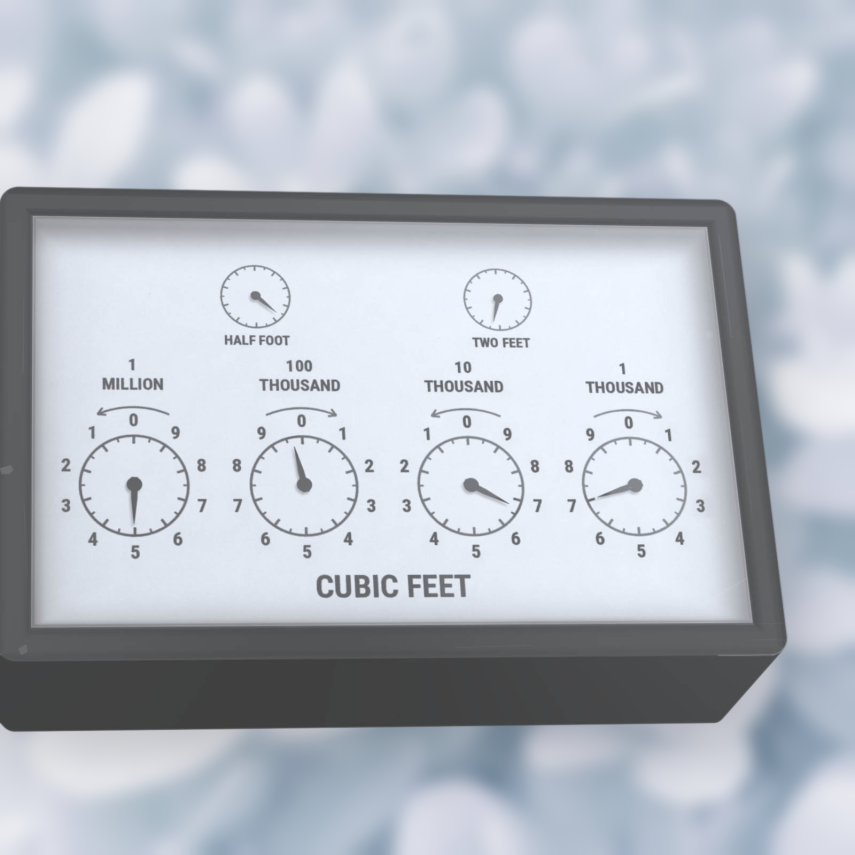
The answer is 496700 ft³
